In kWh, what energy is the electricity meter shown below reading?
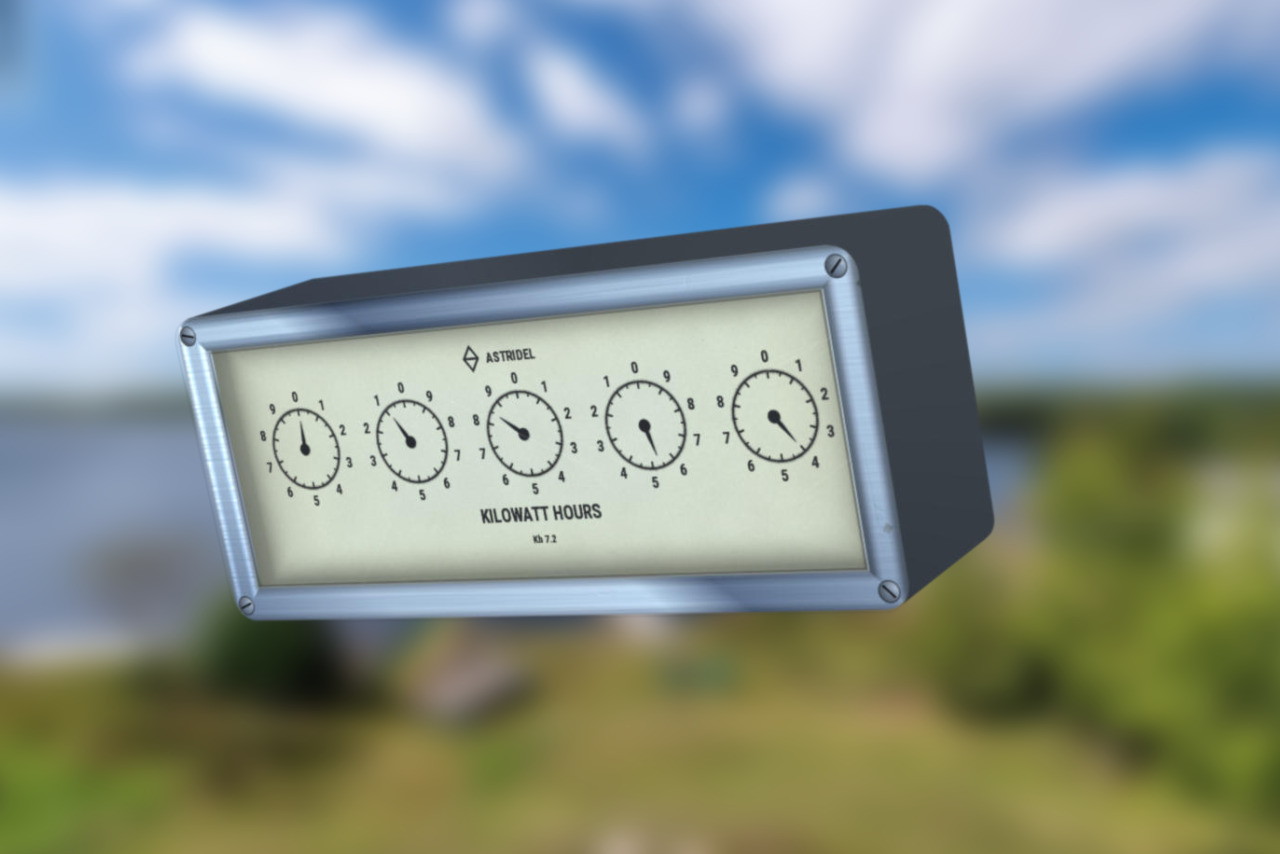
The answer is 854 kWh
